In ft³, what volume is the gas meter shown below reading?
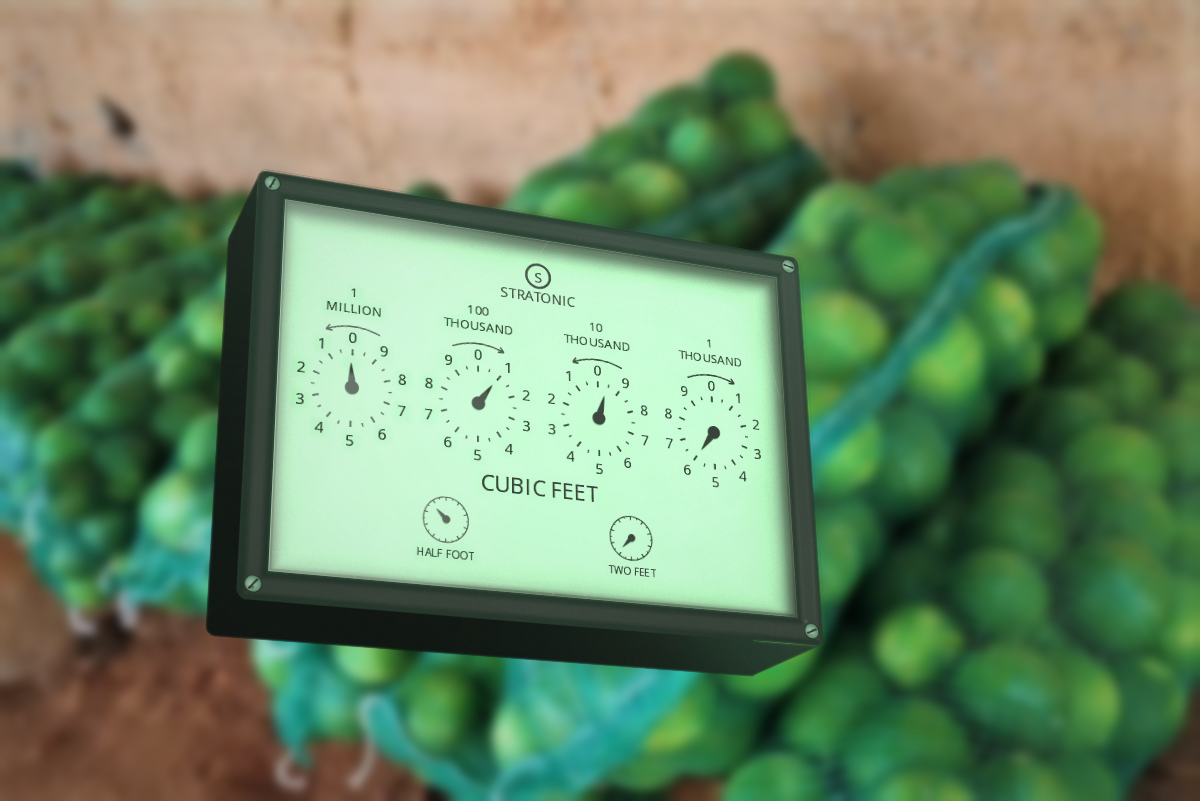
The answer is 9600 ft³
